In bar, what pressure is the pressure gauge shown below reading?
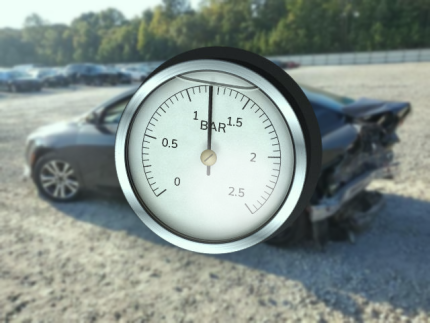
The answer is 1.2 bar
